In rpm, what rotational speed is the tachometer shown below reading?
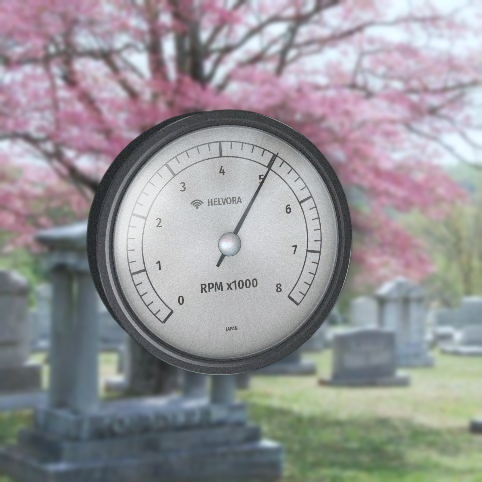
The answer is 5000 rpm
